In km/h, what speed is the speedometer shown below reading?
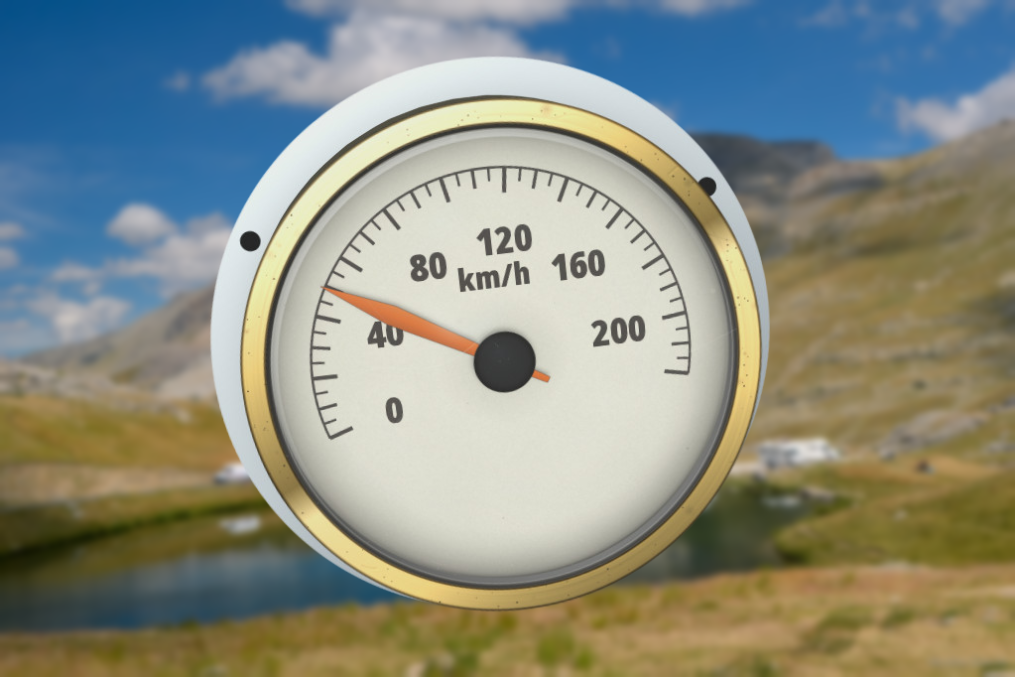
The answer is 50 km/h
